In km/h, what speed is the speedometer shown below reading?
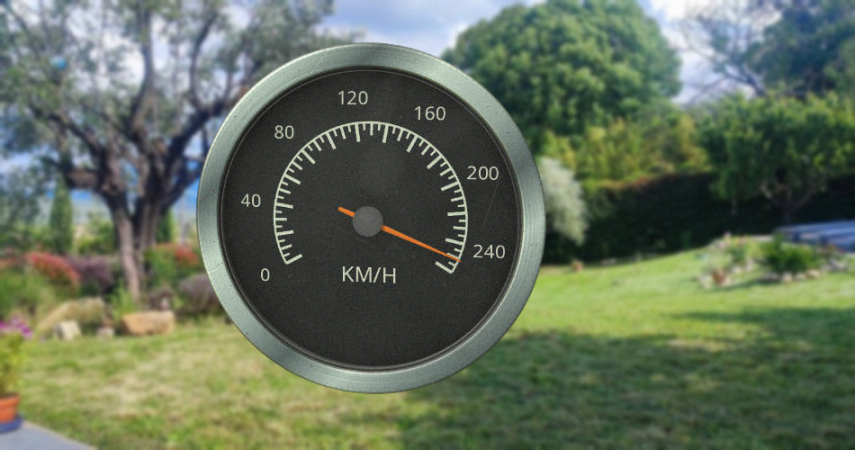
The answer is 250 km/h
